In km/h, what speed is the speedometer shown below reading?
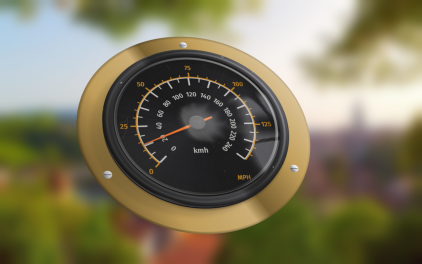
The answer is 20 km/h
